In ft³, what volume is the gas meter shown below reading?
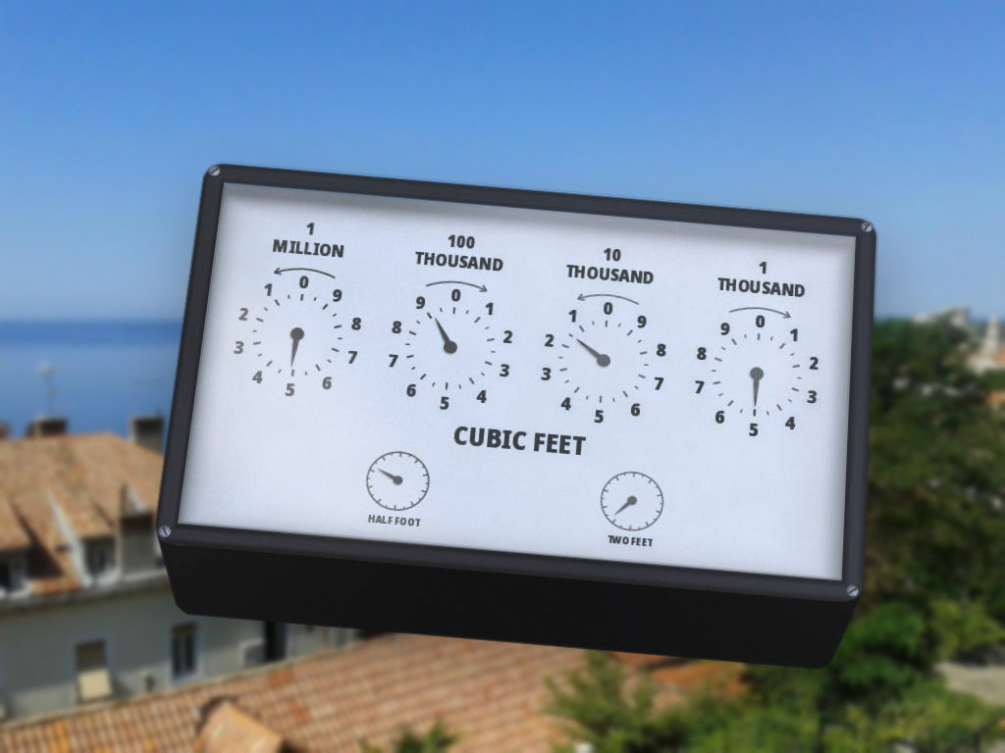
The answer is 491500 ft³
